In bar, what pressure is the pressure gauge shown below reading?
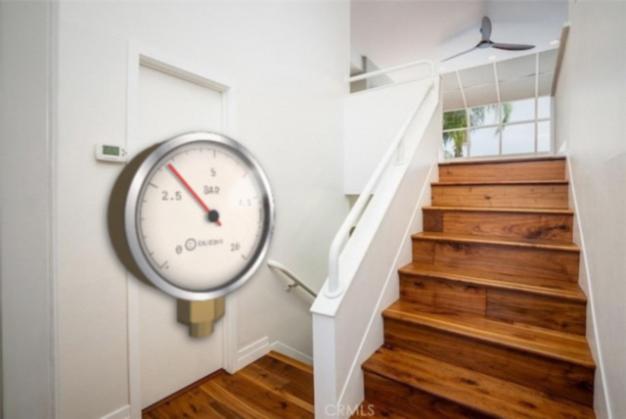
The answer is 3.25 bar
